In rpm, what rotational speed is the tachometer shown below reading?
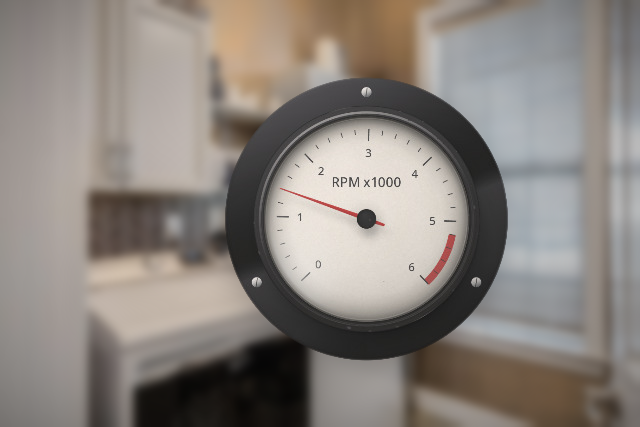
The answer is 1400 rpm
